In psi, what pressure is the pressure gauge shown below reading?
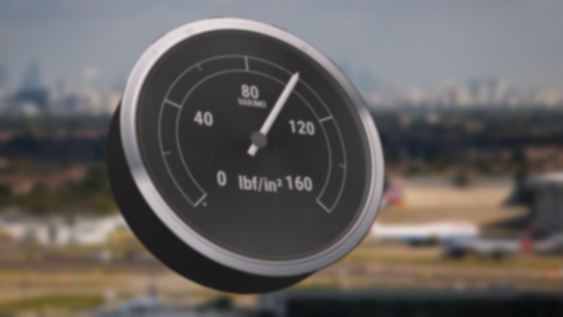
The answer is 100 psi
